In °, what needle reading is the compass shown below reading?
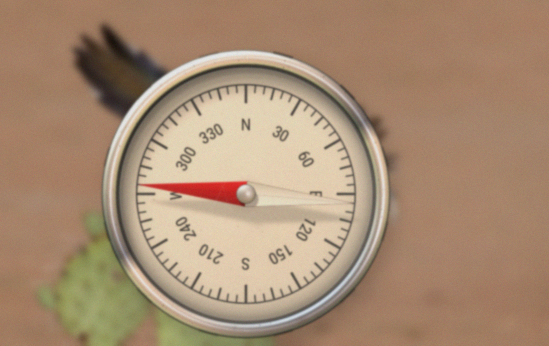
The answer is 275 °
